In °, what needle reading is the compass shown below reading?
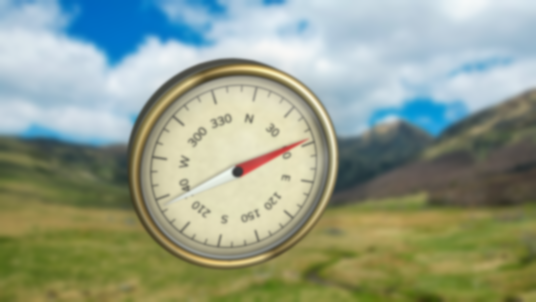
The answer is 55 °
